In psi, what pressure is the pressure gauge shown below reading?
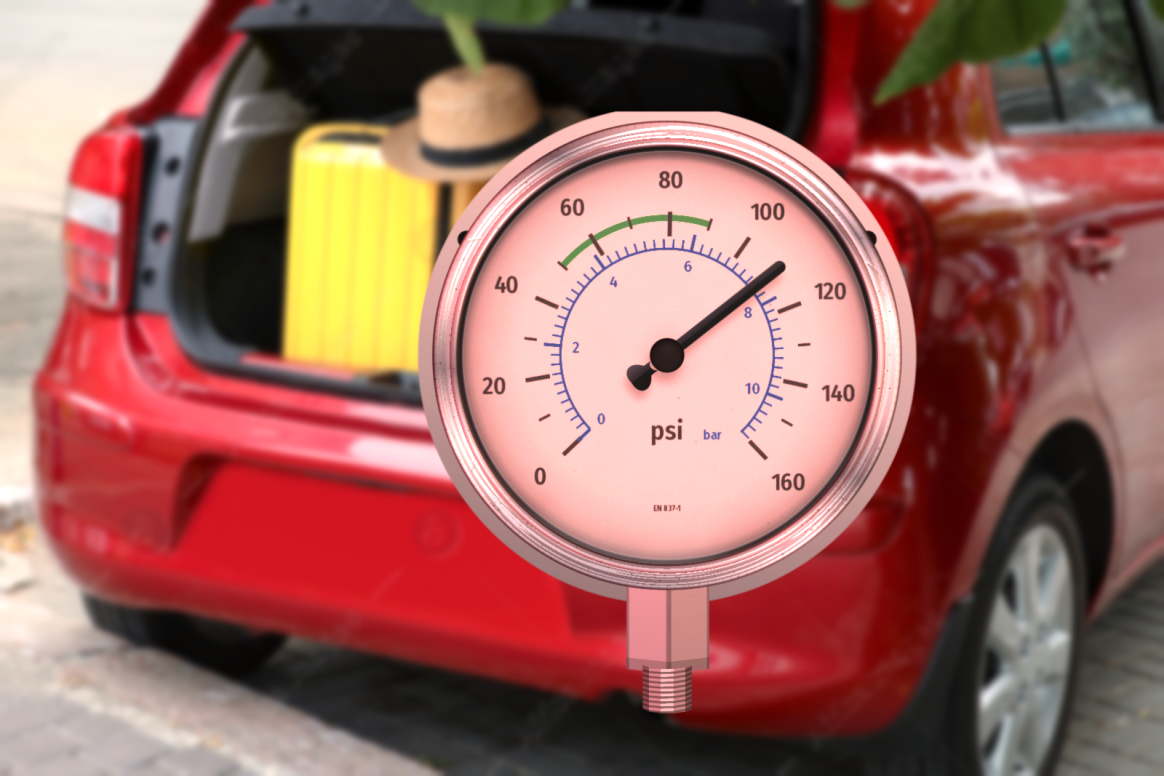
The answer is 110 psi
